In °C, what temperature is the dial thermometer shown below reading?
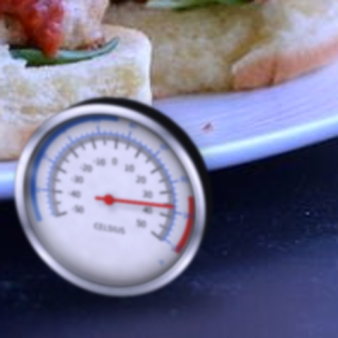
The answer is 35 °C
